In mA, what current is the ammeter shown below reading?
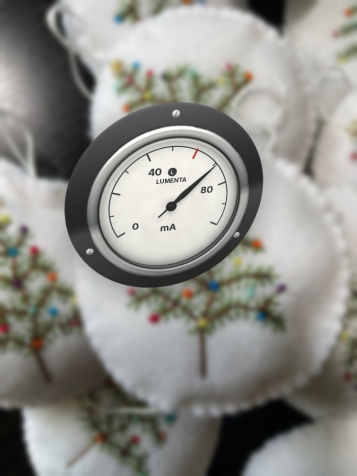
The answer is 70 mA
